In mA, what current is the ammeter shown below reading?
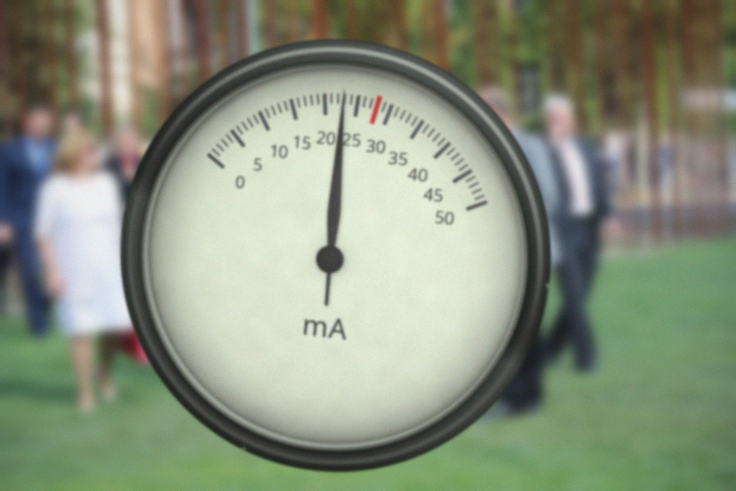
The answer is 23 mA
